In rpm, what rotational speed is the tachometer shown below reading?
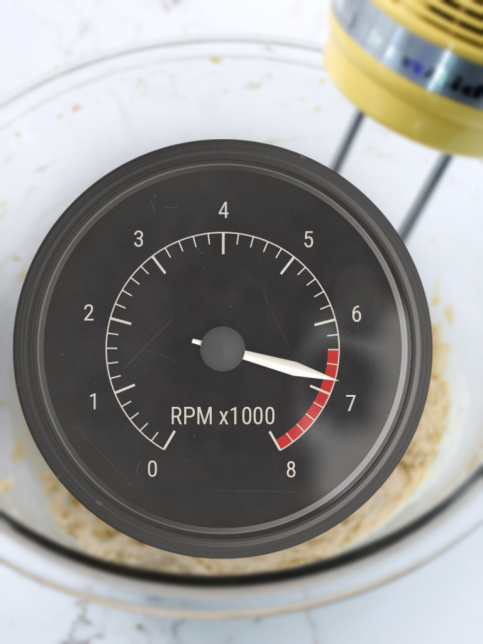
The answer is 6800 rpm
